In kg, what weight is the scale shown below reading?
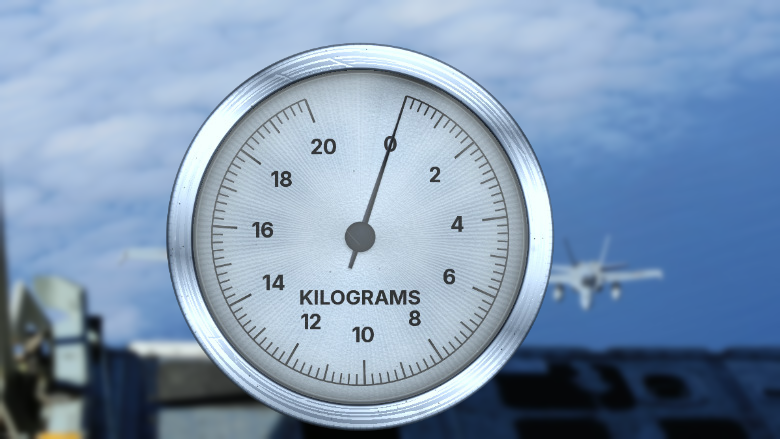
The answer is 0 kg
